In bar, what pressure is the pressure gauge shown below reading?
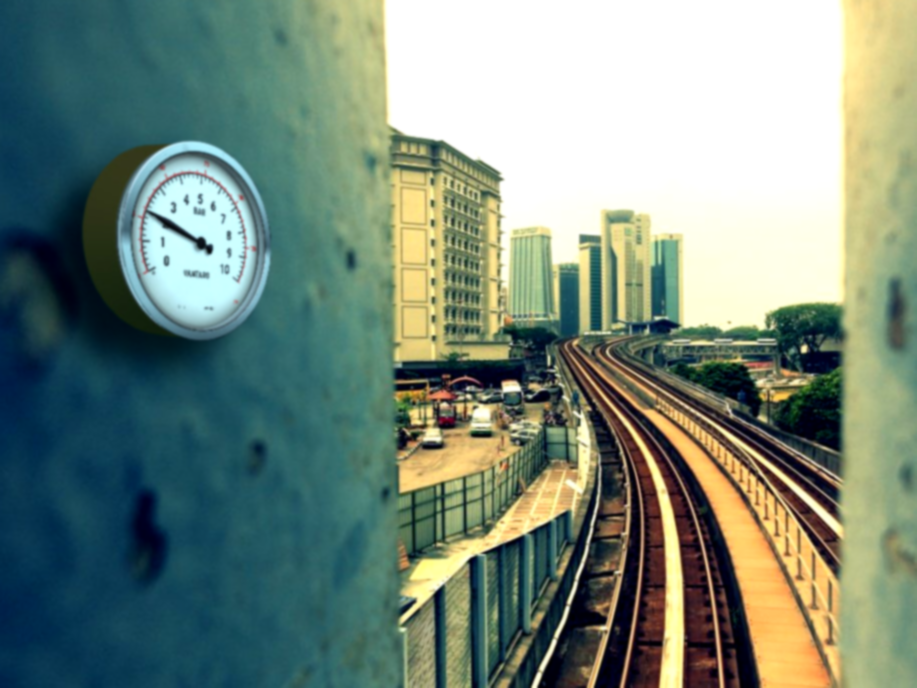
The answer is 2 bar
